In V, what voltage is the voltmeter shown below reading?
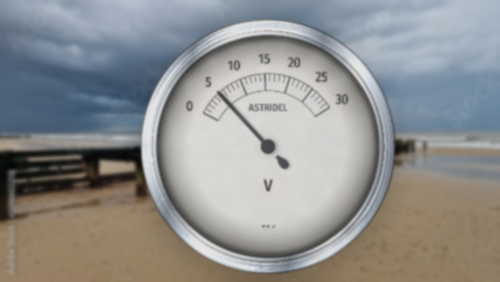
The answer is 5 V
